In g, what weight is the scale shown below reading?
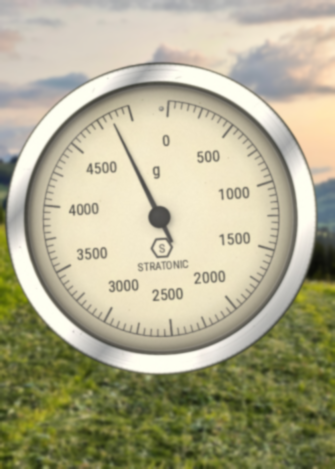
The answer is 4850 g
